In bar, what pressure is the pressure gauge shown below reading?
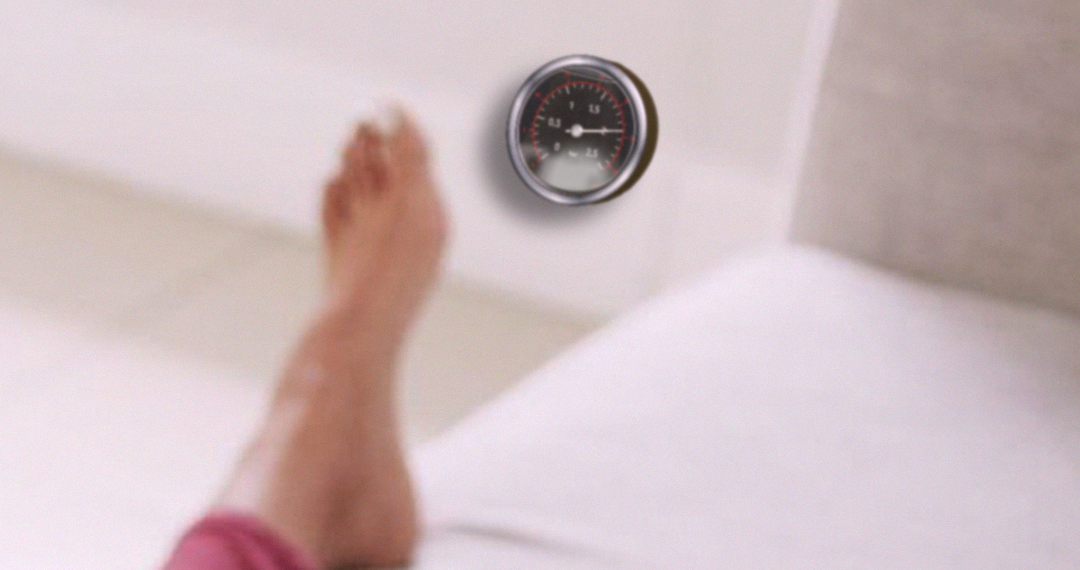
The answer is 2 bar
